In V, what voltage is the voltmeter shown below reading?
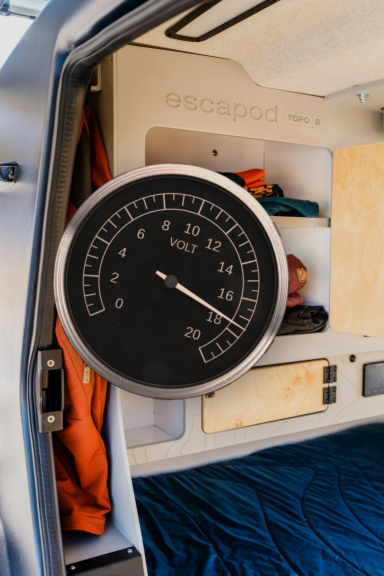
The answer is 17.5 V
